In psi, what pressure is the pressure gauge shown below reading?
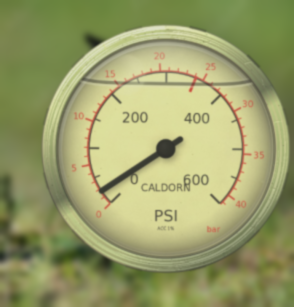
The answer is 25 psi
